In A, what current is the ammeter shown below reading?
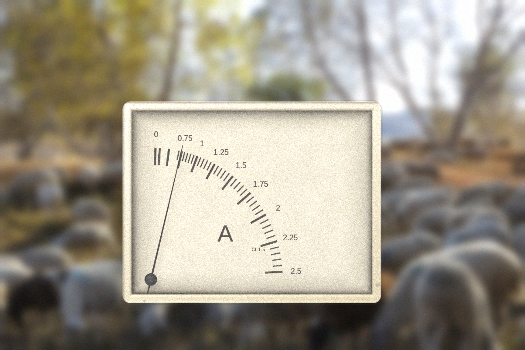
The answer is 0.75 A
